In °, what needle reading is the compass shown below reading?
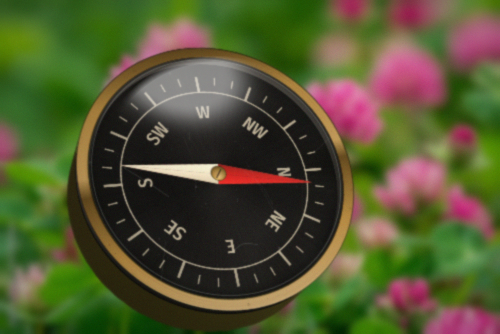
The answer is 10 °
